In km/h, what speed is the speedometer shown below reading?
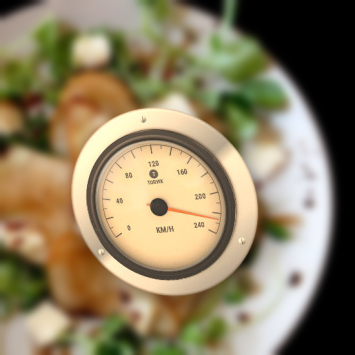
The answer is 225 km/h
